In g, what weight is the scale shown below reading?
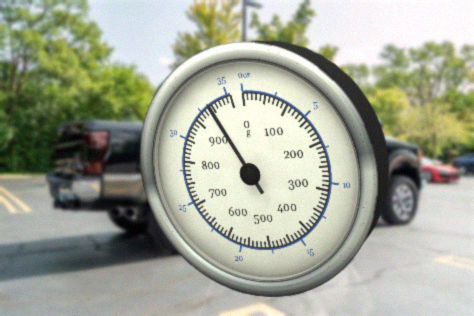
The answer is 950 g
